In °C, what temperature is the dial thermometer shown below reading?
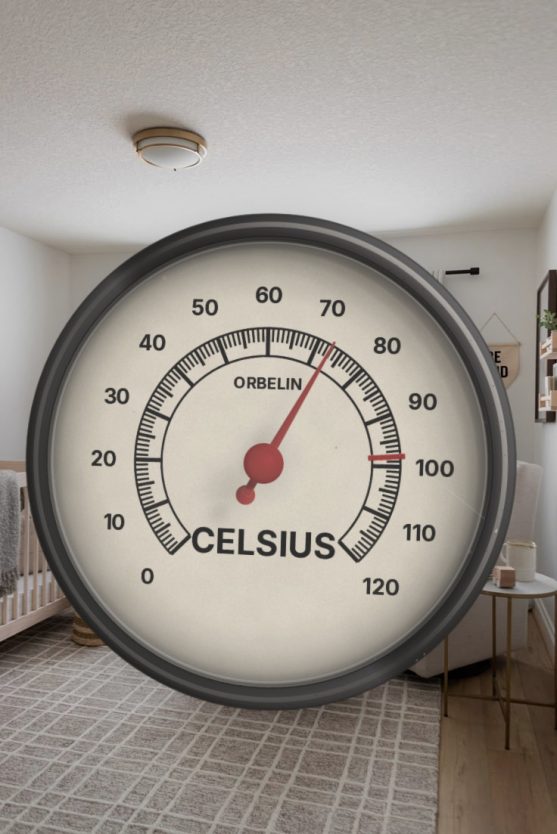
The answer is 73 °C
